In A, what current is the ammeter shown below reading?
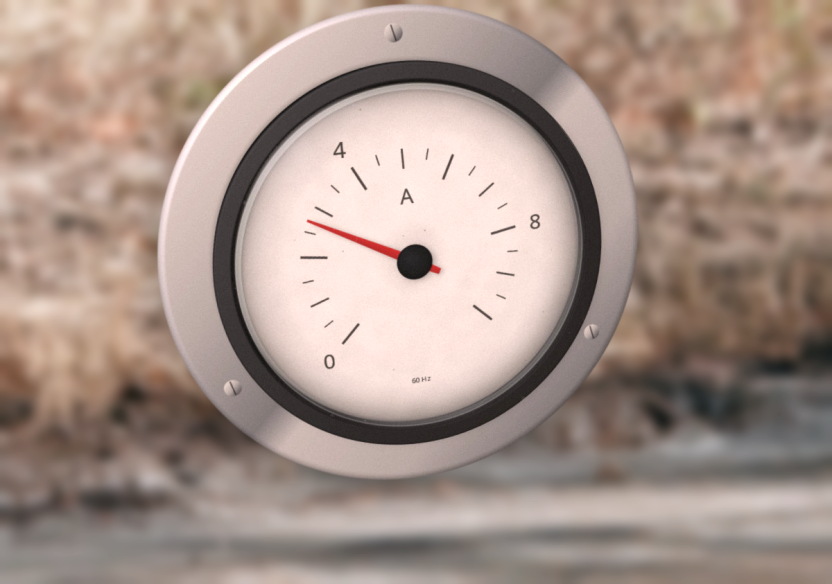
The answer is 2.75 A
